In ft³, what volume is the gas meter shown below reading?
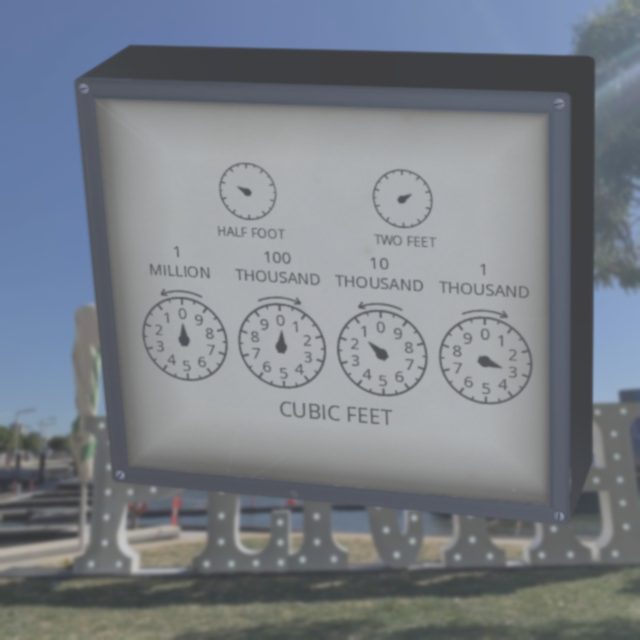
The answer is 1300 ft³
